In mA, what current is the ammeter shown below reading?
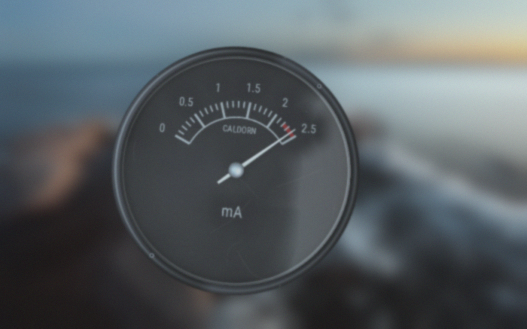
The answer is 2.4 mA
